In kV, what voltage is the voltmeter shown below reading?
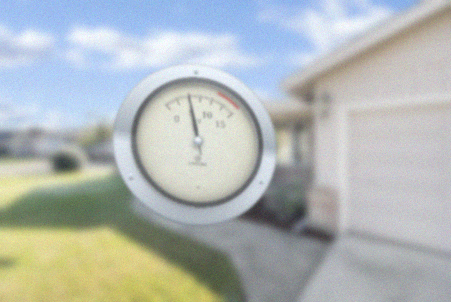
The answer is 5 kV
